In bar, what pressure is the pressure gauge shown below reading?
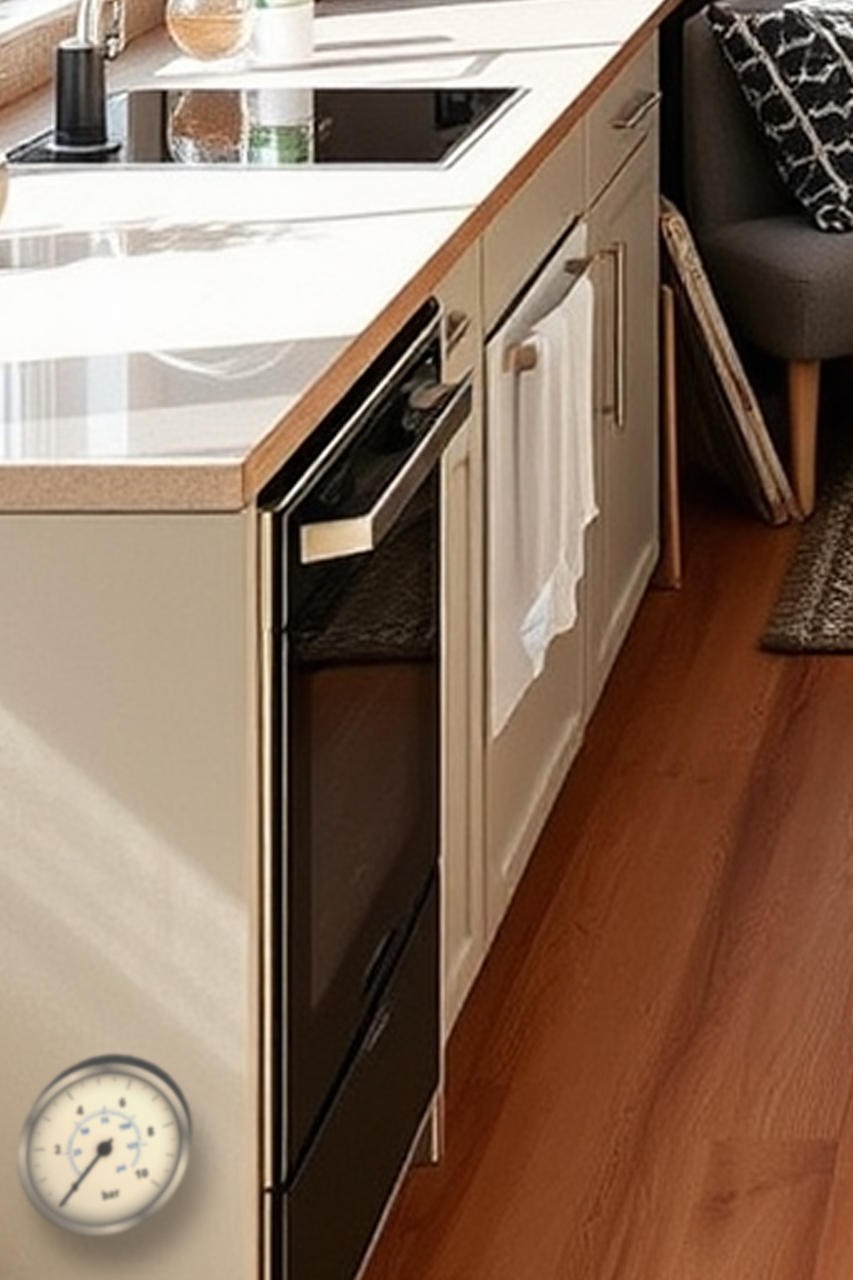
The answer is 0 bar
